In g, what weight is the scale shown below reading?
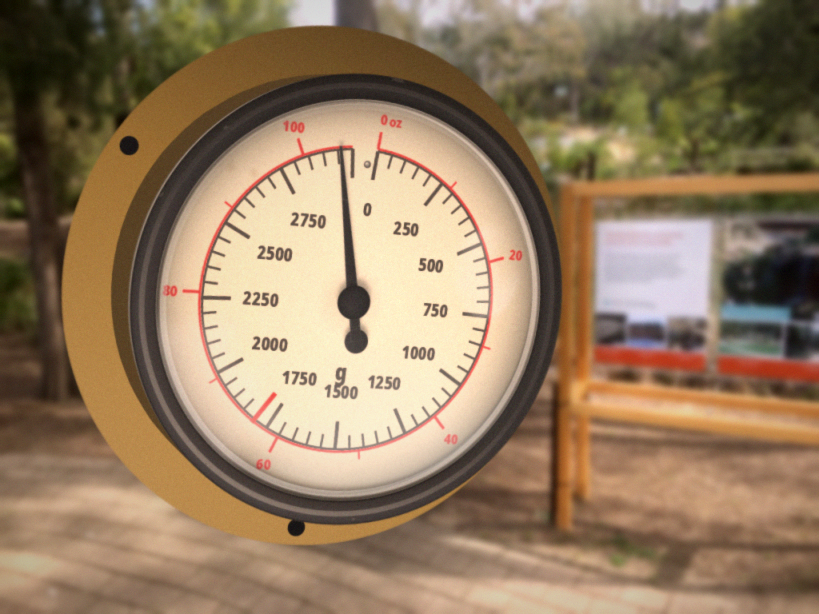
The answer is 2950 g
